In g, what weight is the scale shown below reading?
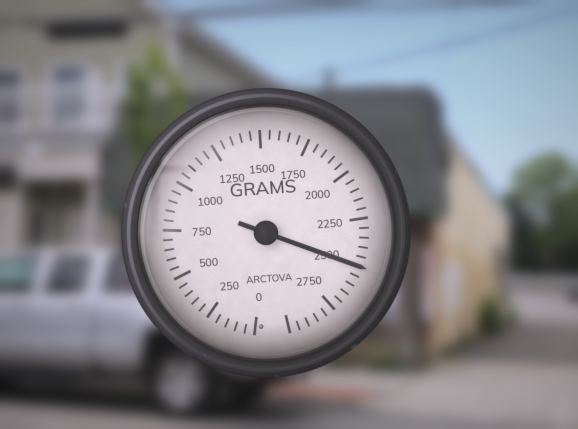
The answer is 2500 g
